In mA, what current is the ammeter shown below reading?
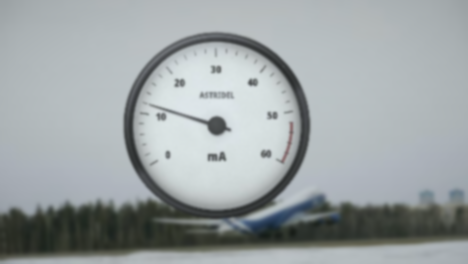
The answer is 12 mA
